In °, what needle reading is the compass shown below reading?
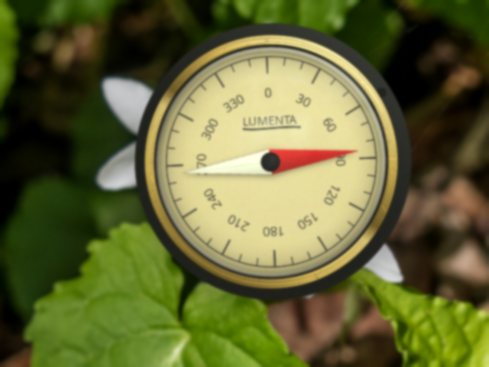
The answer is 85 °
